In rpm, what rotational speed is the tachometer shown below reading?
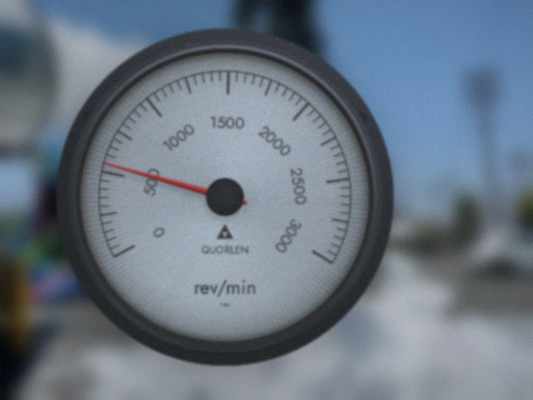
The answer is 550 rpm
